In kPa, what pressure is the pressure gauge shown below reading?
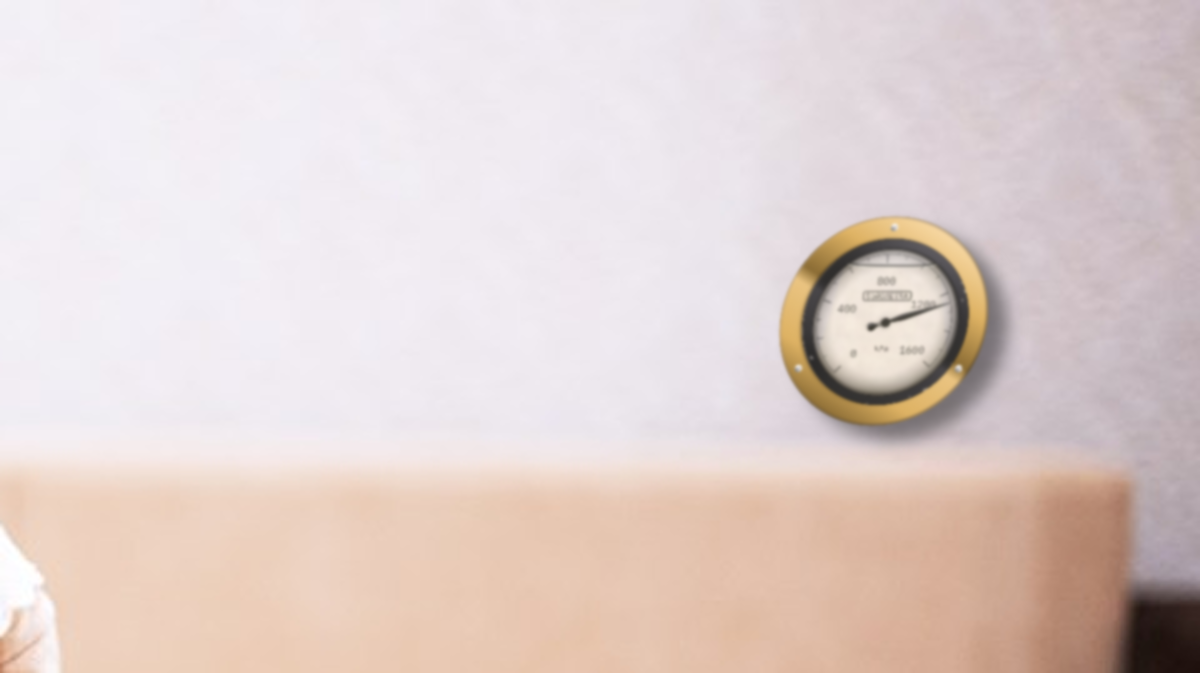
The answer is 1250 kPa
